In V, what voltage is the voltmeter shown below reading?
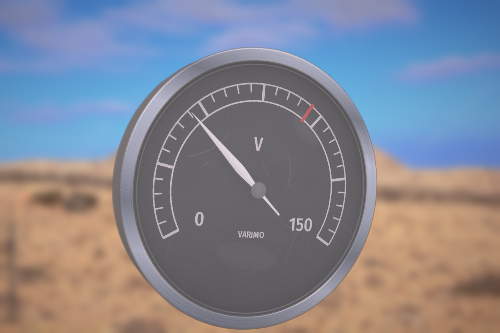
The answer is 45 V
